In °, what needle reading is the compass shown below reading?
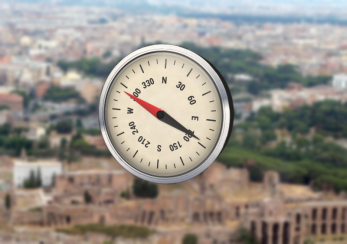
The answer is 295 °
